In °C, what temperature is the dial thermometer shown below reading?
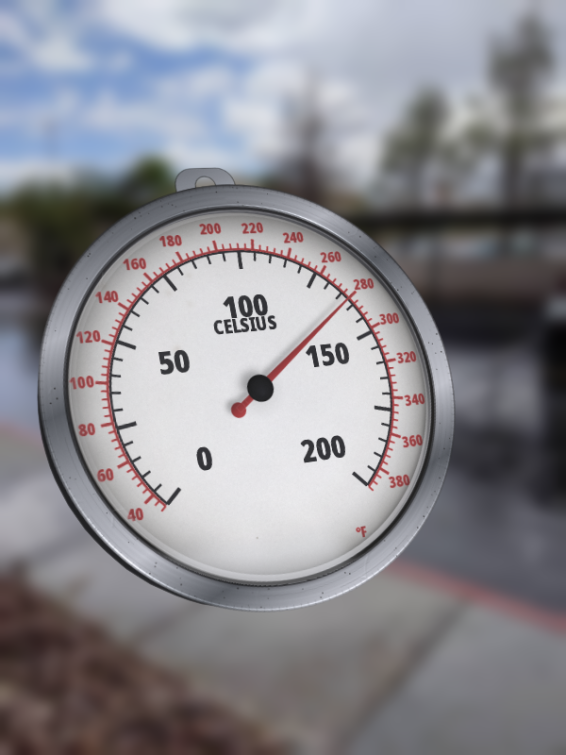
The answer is 137.5 °C
